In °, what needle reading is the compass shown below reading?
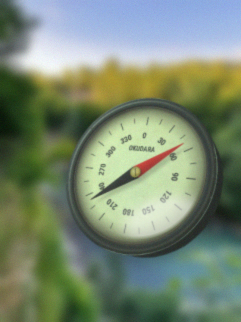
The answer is 52.5 °
